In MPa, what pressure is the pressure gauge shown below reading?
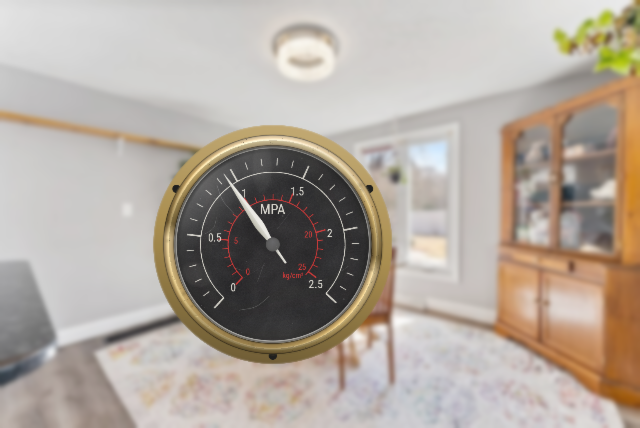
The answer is 0.95 MPa
